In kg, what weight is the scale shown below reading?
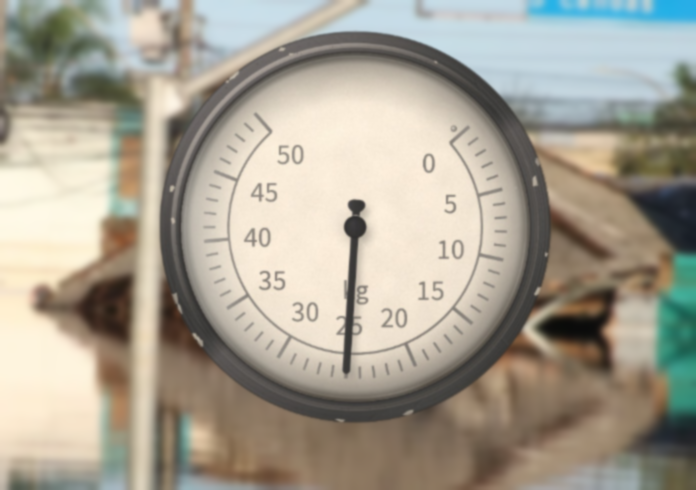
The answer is 25 kg
